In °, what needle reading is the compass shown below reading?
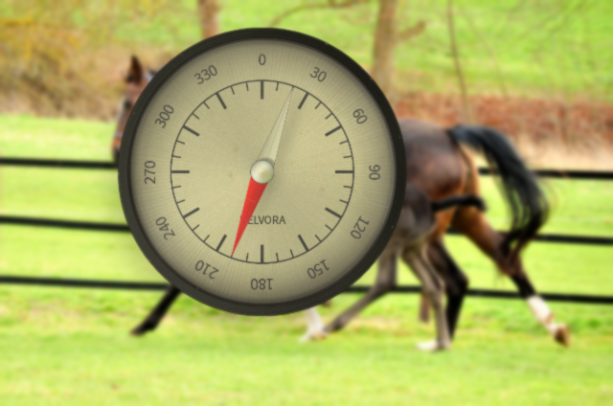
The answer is 200 °
